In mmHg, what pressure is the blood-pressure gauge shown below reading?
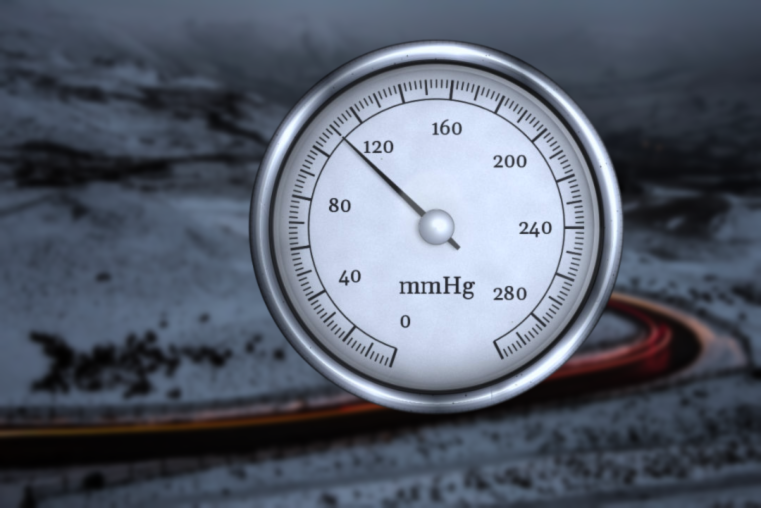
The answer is 110 mmHg
